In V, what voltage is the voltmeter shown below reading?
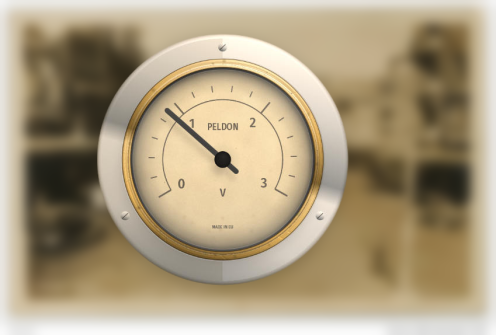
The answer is 0.9 V
